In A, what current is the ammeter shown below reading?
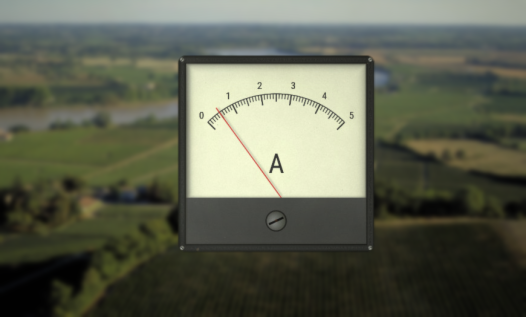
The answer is 0.5 A
